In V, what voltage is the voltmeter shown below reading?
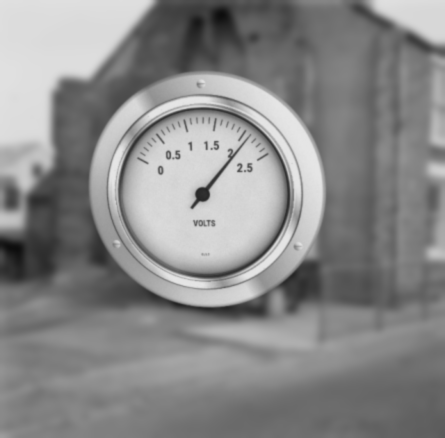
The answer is 2.1 V
